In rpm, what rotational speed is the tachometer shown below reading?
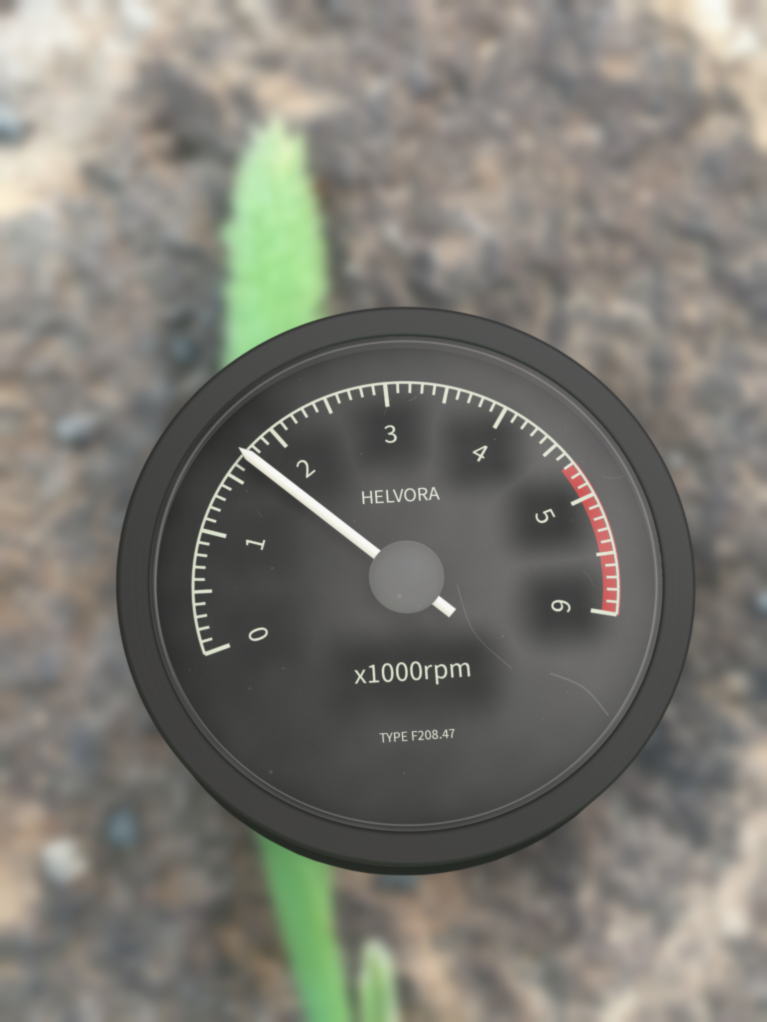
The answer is 1700 rpm
